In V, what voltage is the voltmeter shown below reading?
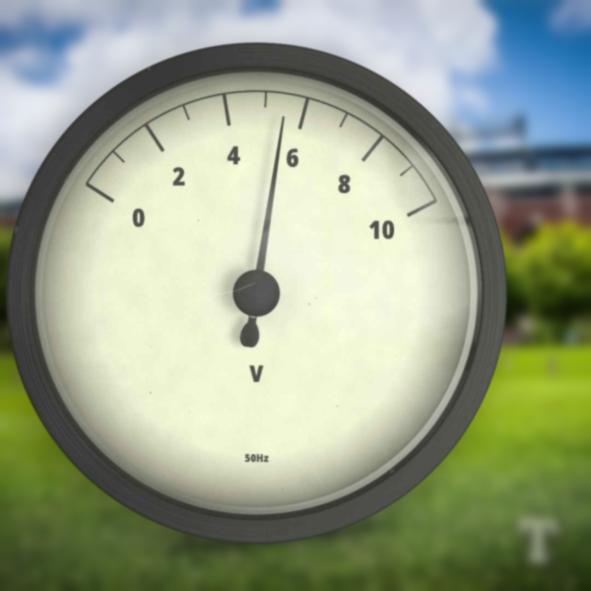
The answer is 5.5 V
